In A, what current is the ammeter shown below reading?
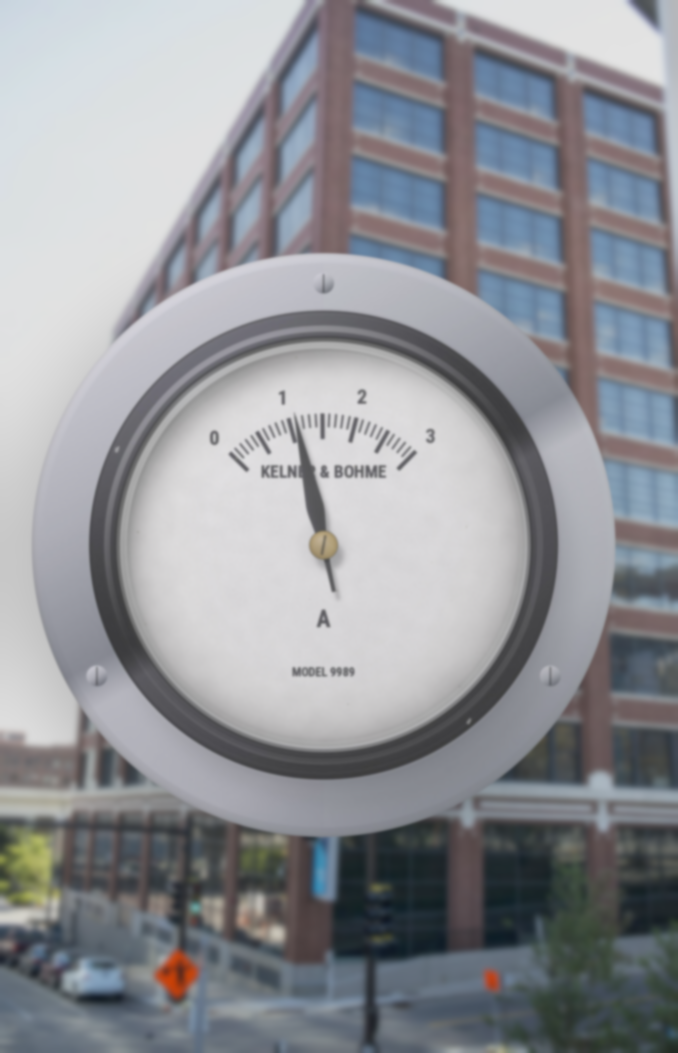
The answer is 1.1 A
